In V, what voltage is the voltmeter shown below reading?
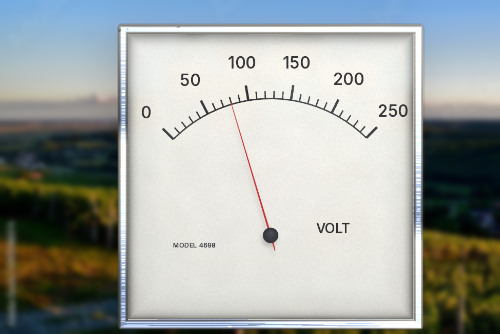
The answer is 80 V
